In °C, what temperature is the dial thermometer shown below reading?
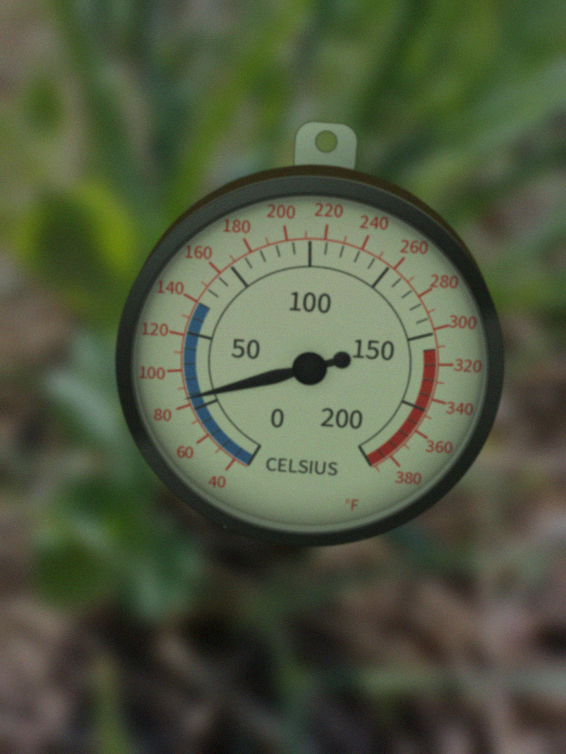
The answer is 30 °C
